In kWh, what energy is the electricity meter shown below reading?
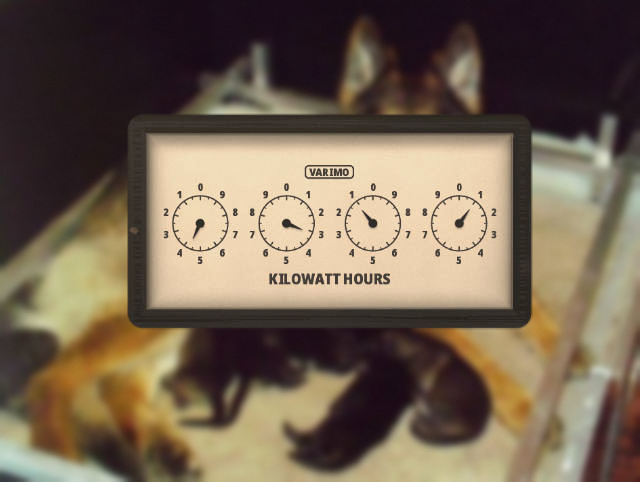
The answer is 4311 kWh
